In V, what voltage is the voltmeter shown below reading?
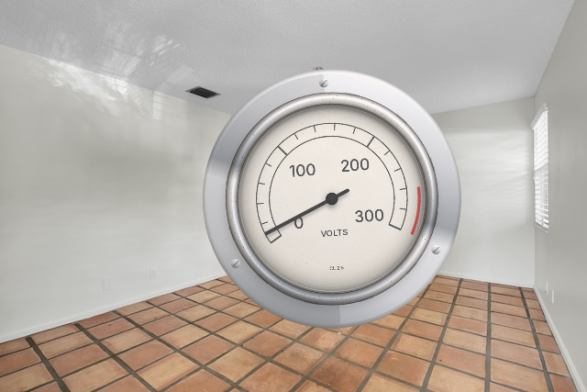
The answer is 10 V
